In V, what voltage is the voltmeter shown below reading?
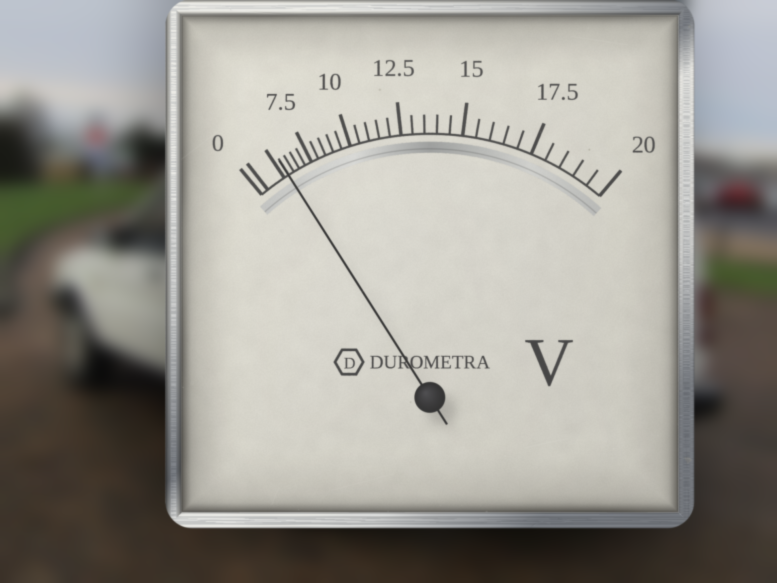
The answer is 5.5 V
